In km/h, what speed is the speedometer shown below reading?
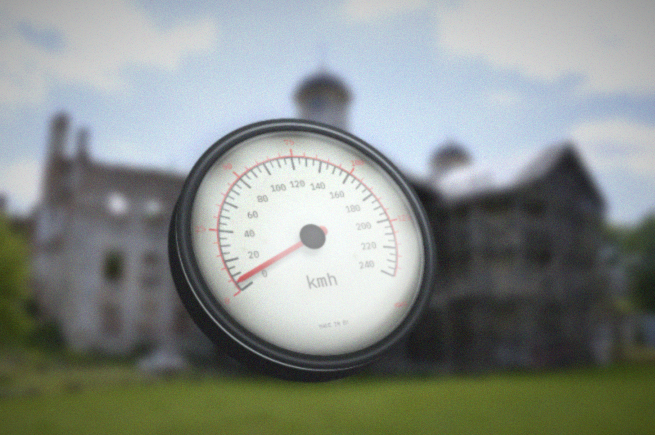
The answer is 5 km/h
